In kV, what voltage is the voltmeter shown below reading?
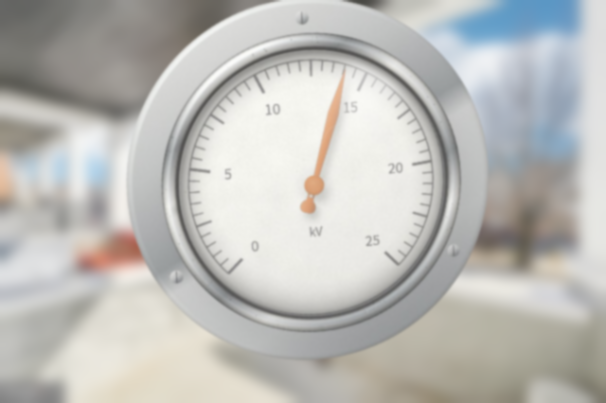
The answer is 14 kV
